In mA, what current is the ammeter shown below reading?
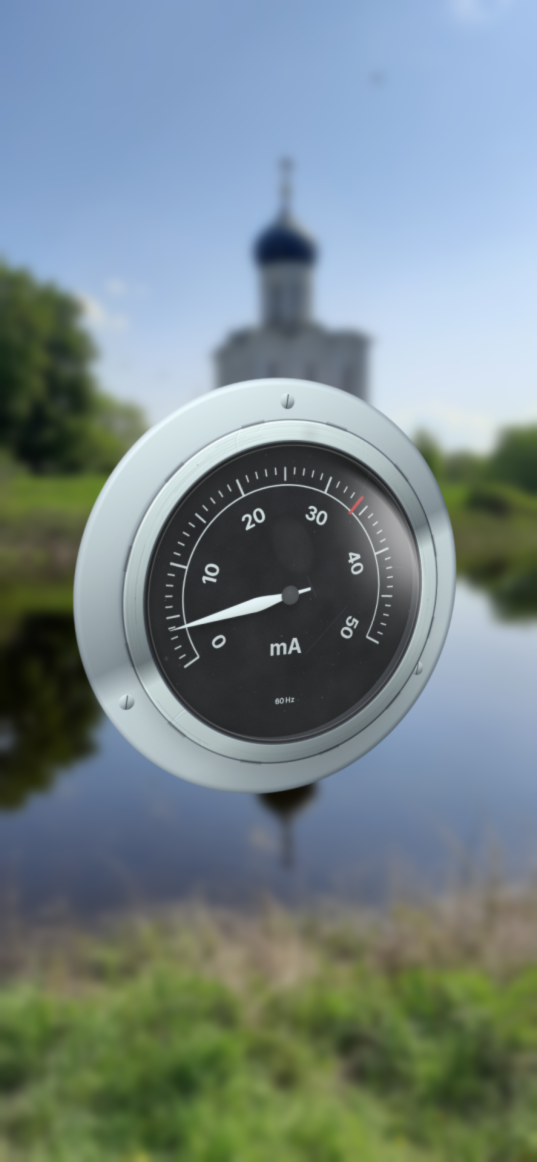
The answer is 4 mA
